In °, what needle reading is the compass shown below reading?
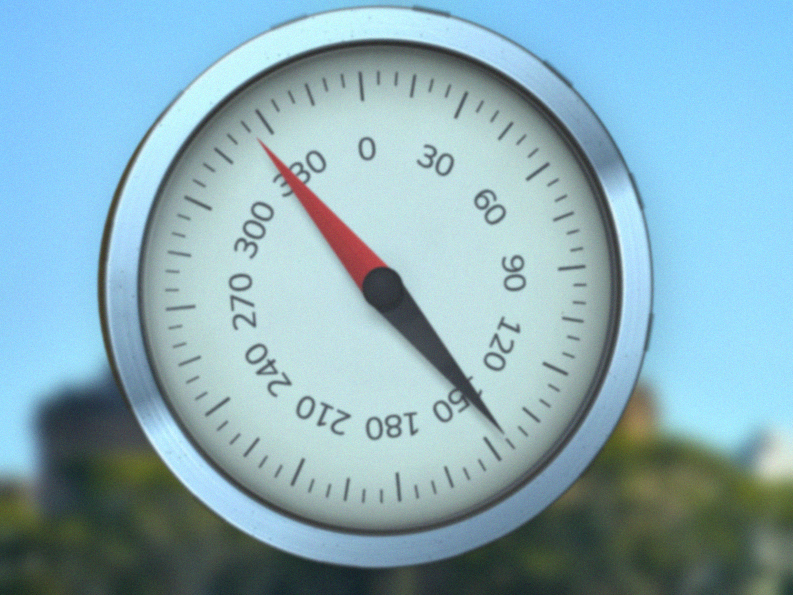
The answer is 325 °
